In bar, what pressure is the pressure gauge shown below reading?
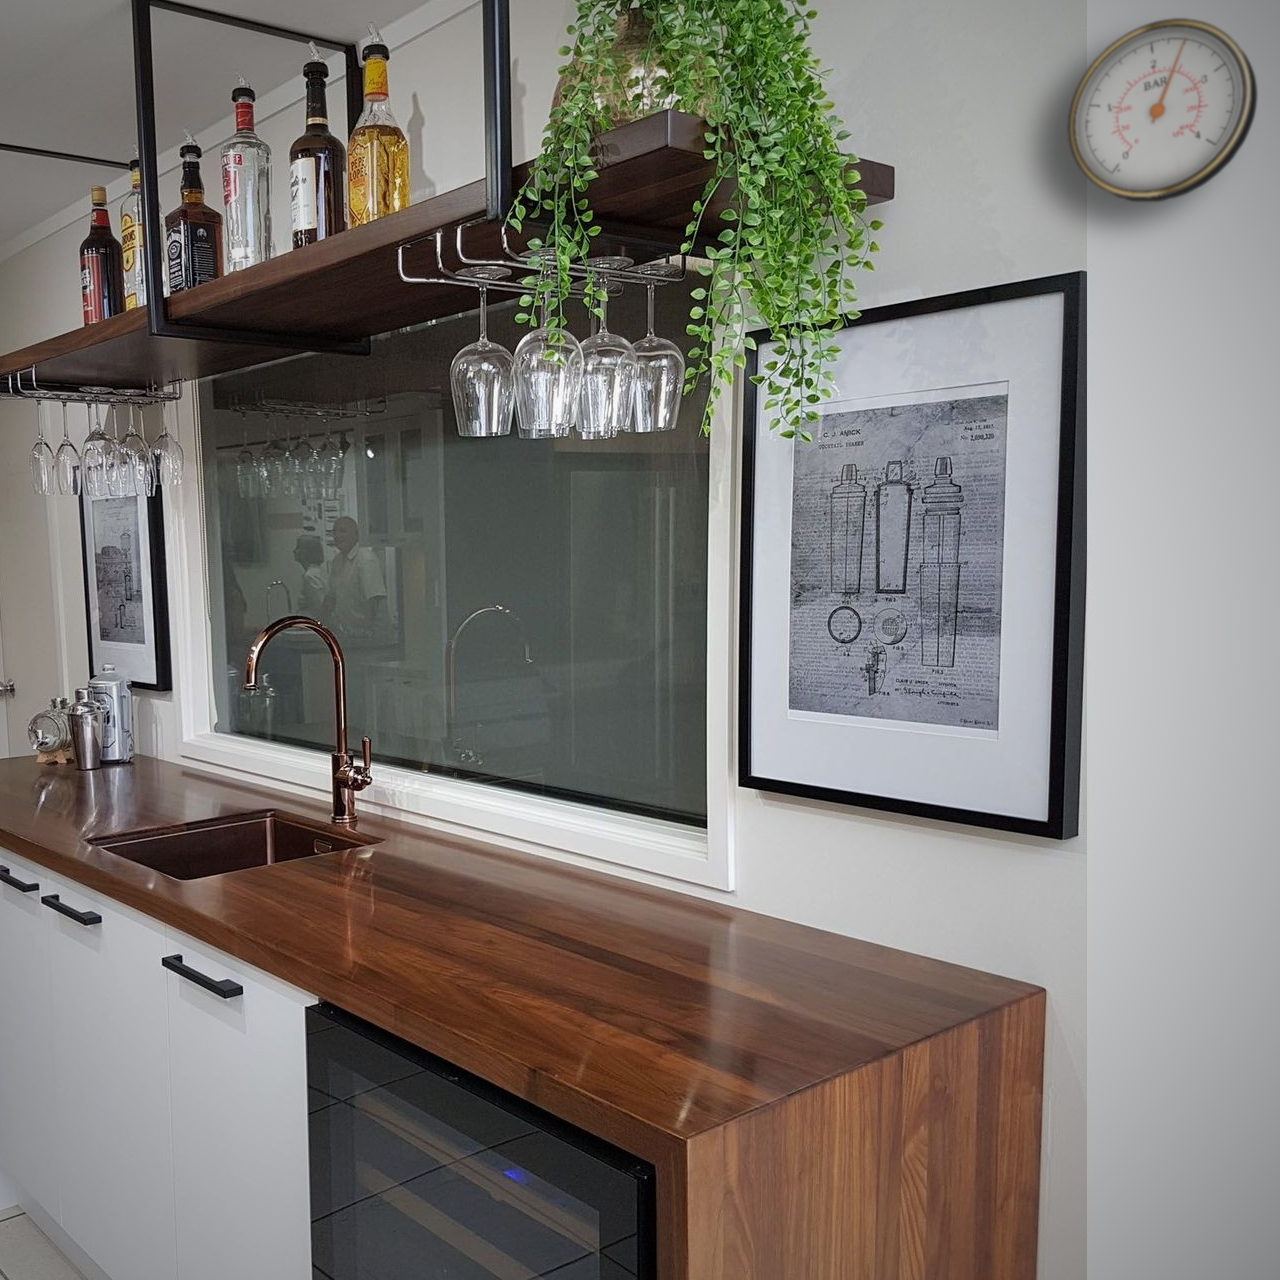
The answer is 2.4 bar
